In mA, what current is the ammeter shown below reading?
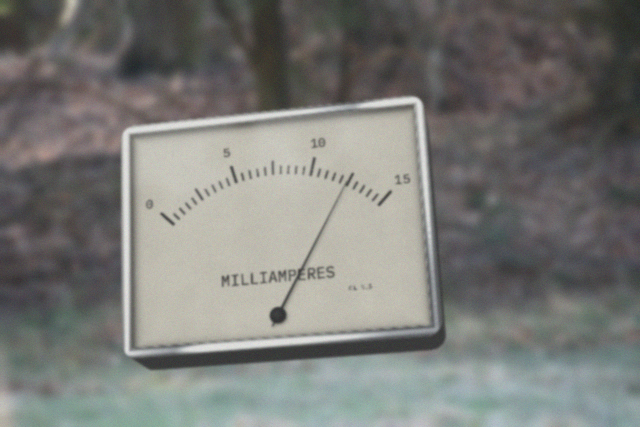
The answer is 12.5 mA
